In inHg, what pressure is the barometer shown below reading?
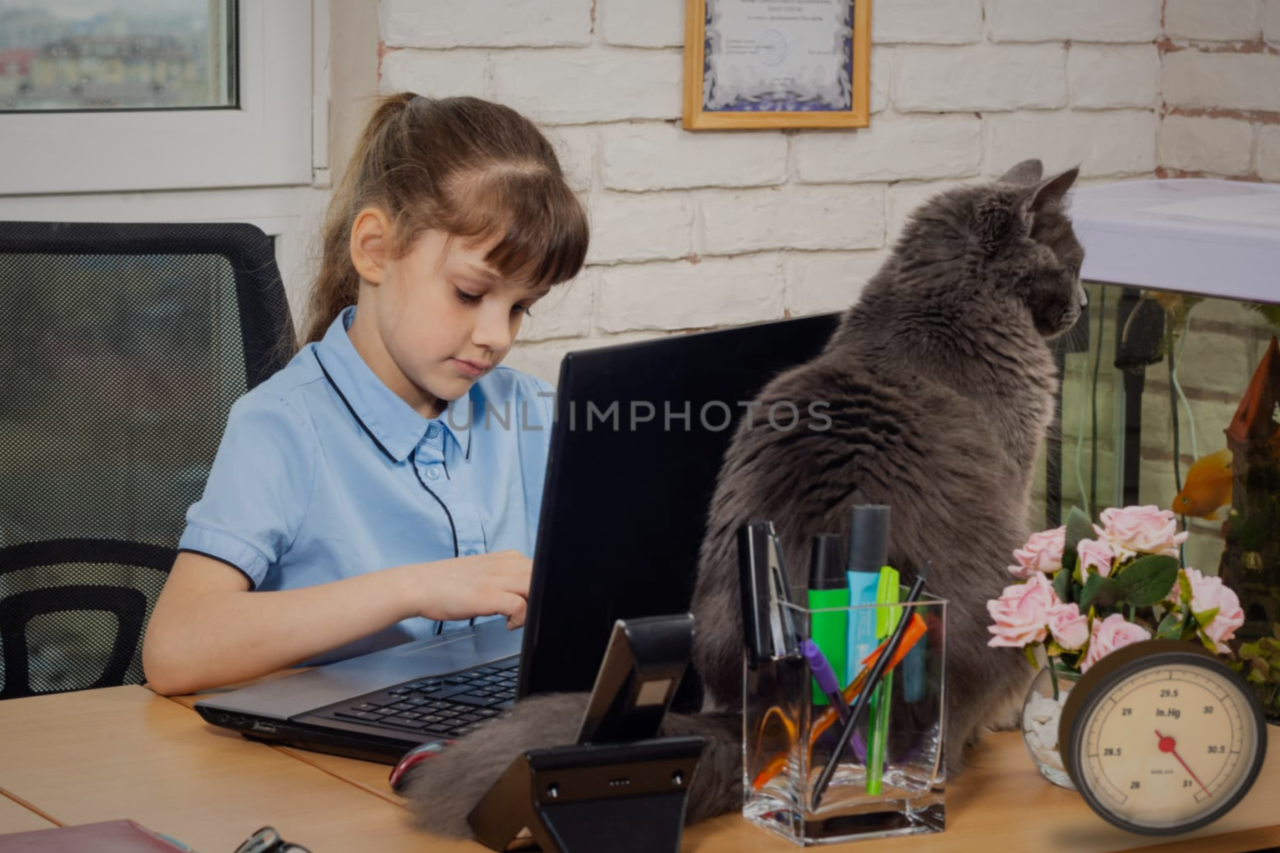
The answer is 30.9 inHg
